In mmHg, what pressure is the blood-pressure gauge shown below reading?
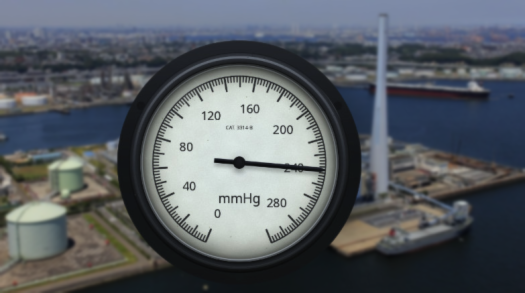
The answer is 240 mmHg
